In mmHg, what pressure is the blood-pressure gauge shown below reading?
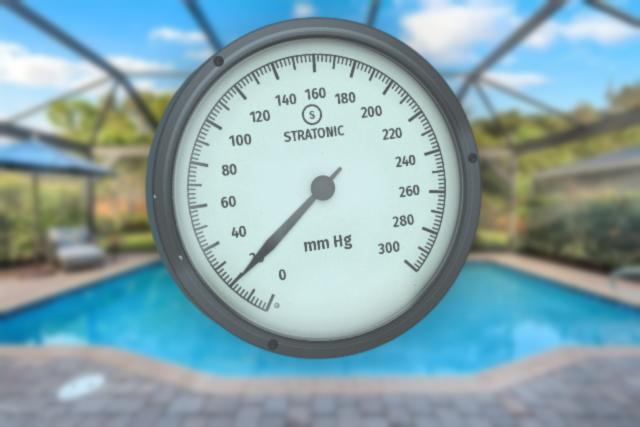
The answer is 20 mmHg
